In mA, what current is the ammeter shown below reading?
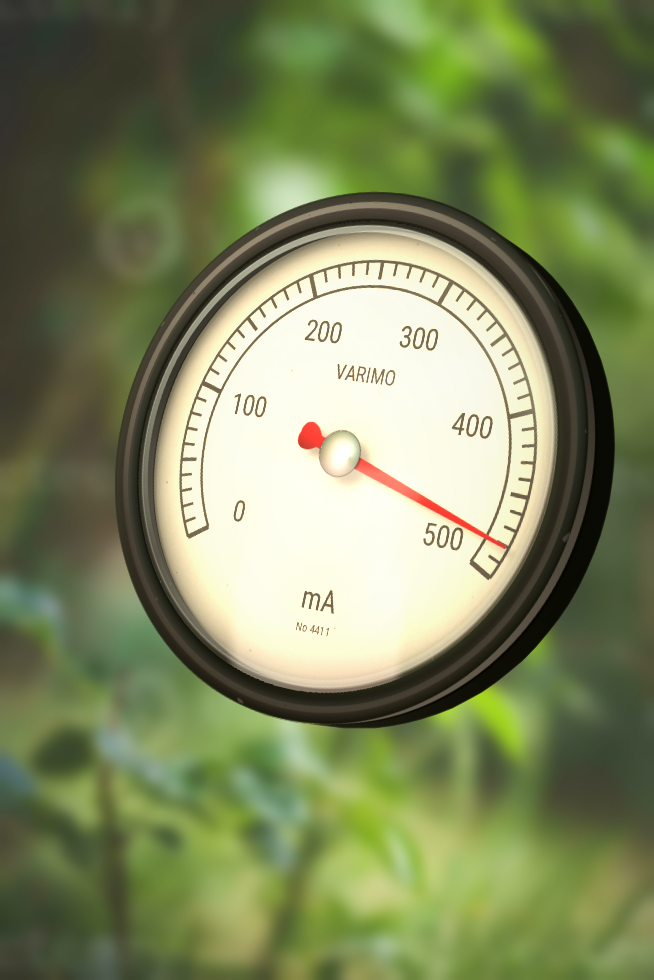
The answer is 480 mA
